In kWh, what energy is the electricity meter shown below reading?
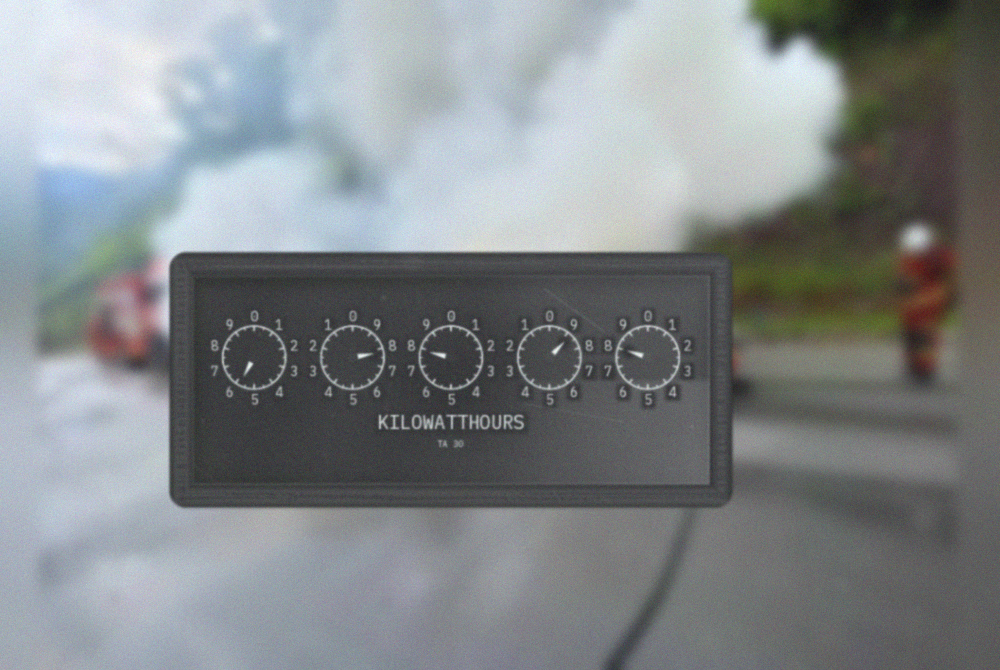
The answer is 57788 kWh
